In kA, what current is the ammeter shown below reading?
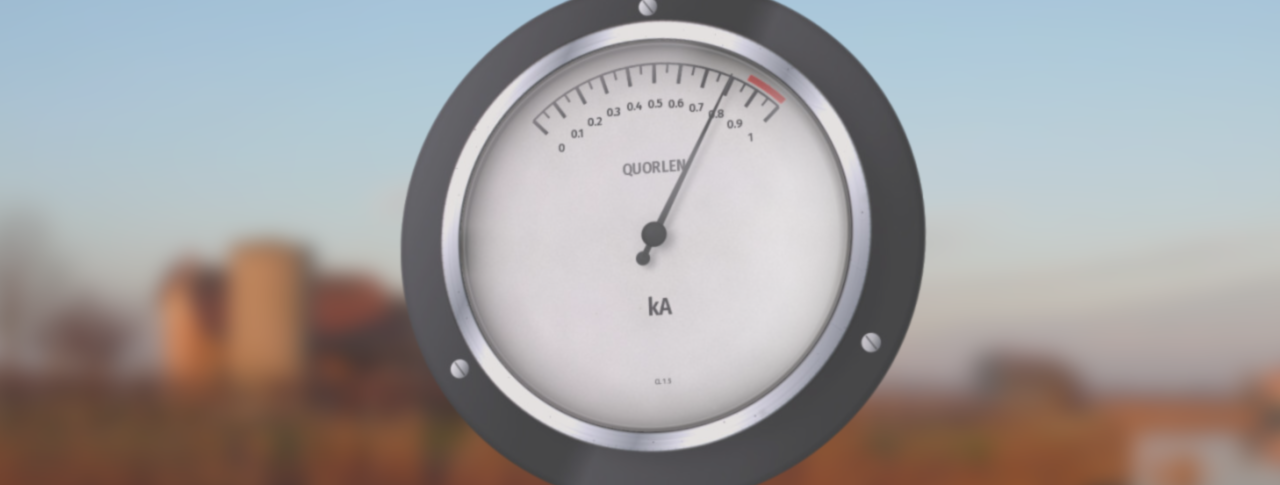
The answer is 0.8 kA
